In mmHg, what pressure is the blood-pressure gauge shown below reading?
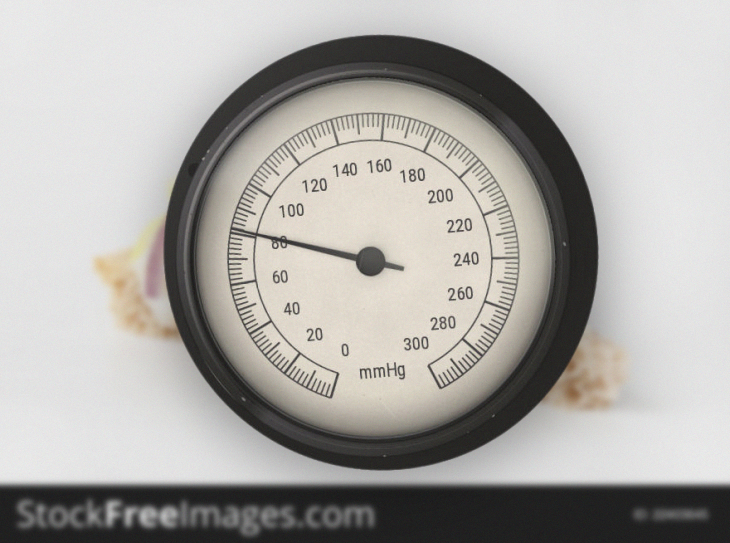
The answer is 82 mmHg
